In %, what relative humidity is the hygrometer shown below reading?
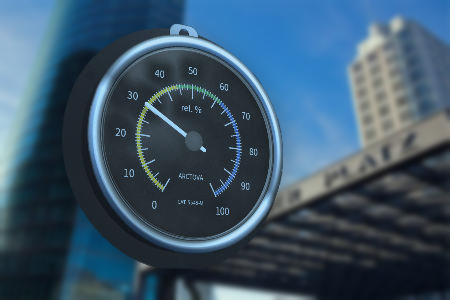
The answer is 30 %
